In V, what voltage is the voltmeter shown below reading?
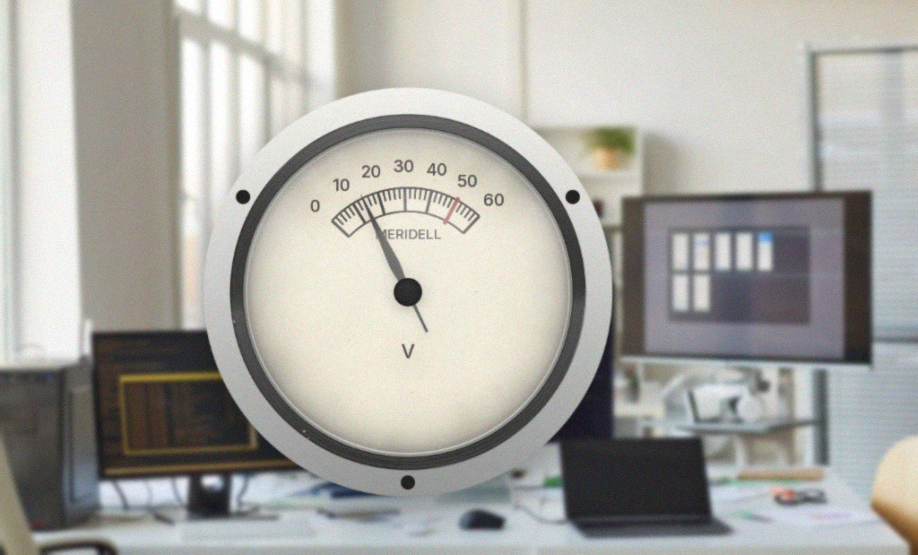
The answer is 14 V
